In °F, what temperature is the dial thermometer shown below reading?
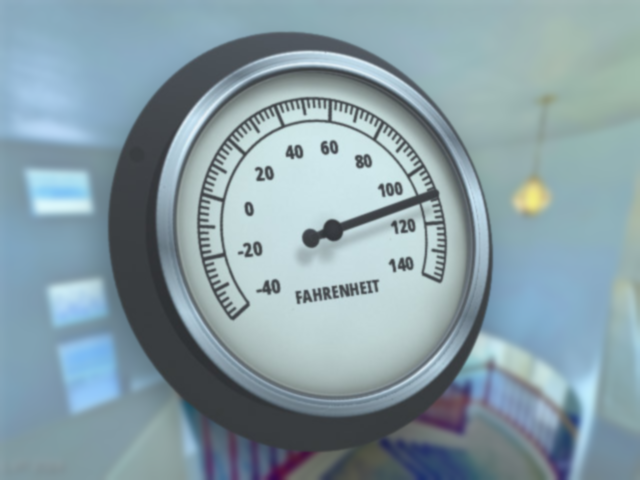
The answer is 110 °F
